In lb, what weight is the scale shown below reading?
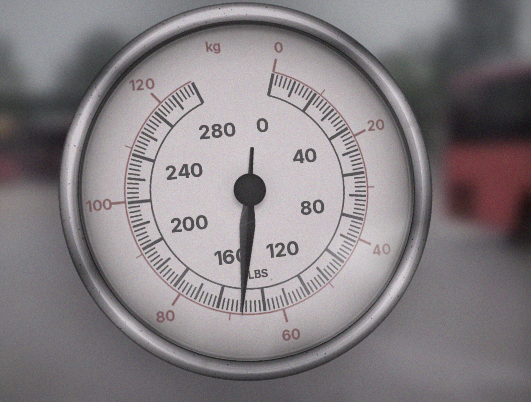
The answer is 150 lb
